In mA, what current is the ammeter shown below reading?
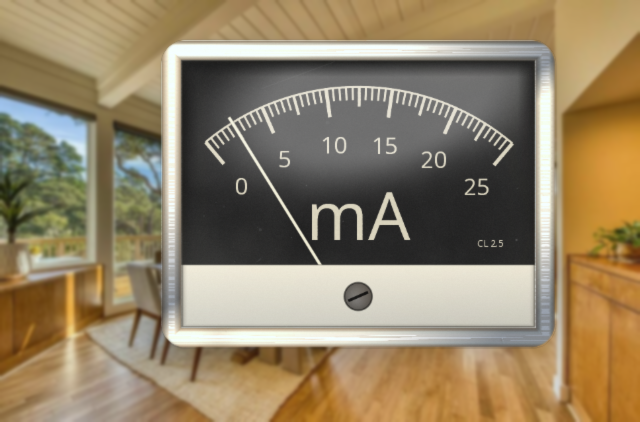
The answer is 2.5 mA
